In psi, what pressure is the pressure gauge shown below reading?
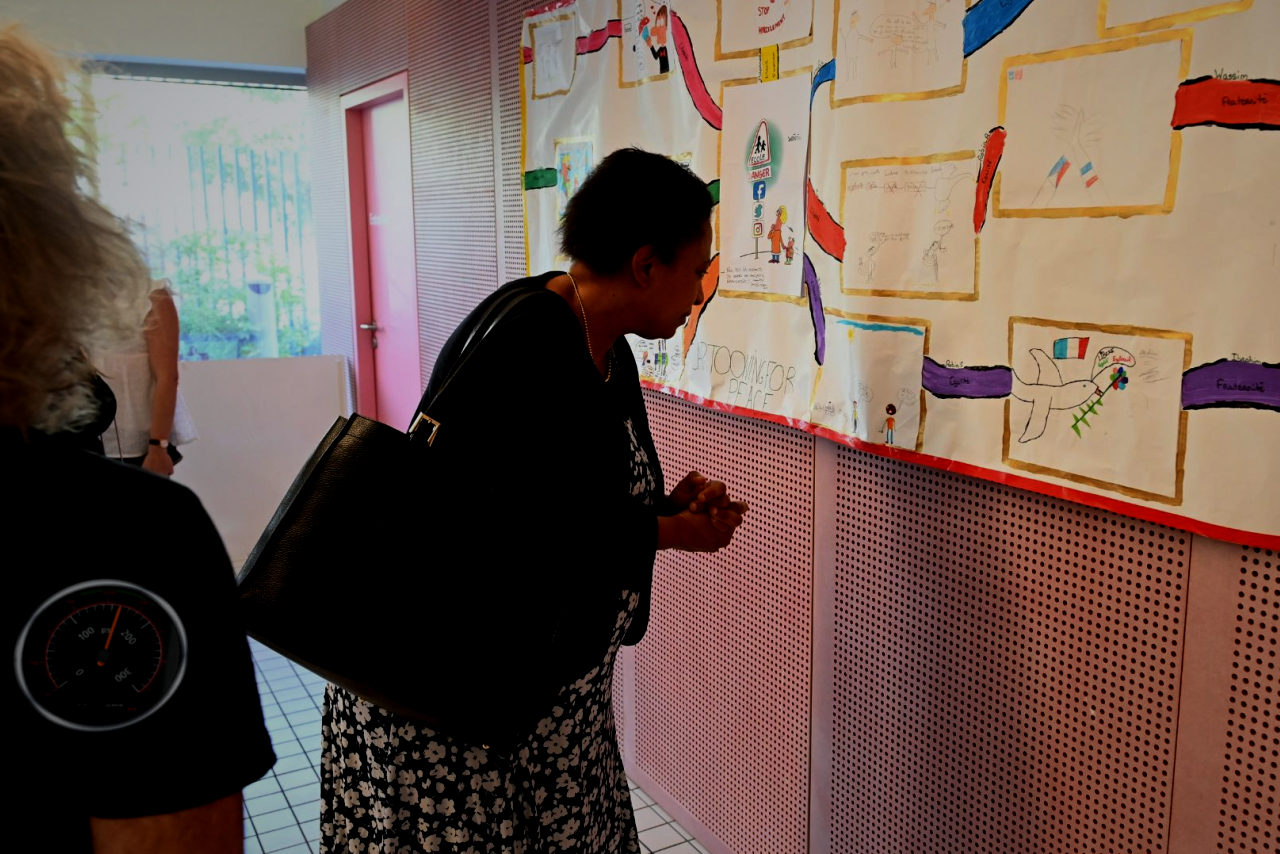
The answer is 160 psi
